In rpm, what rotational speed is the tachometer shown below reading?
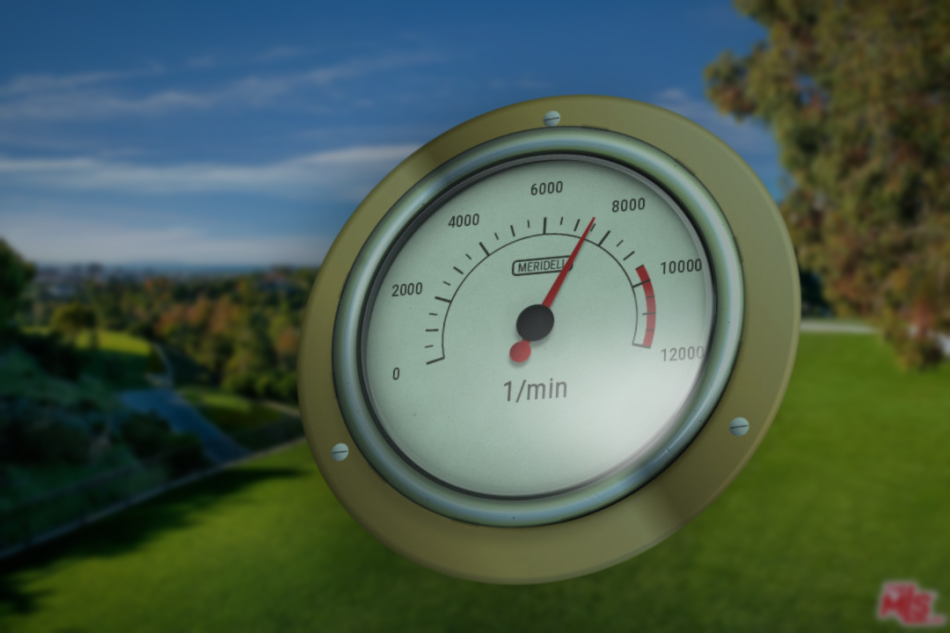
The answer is 7500 rpm
